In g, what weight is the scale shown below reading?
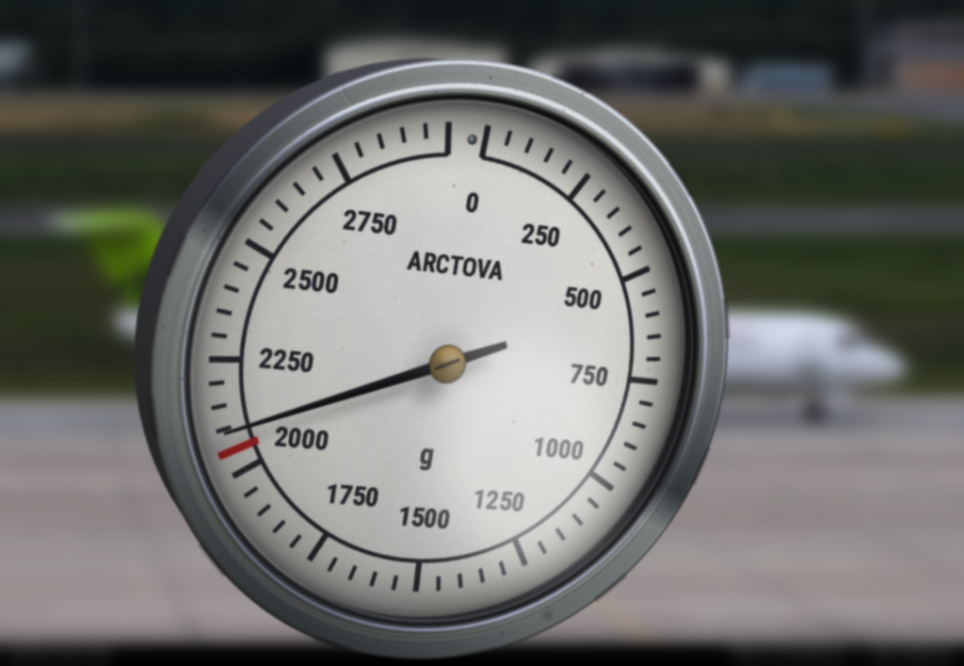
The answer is 2100 g
